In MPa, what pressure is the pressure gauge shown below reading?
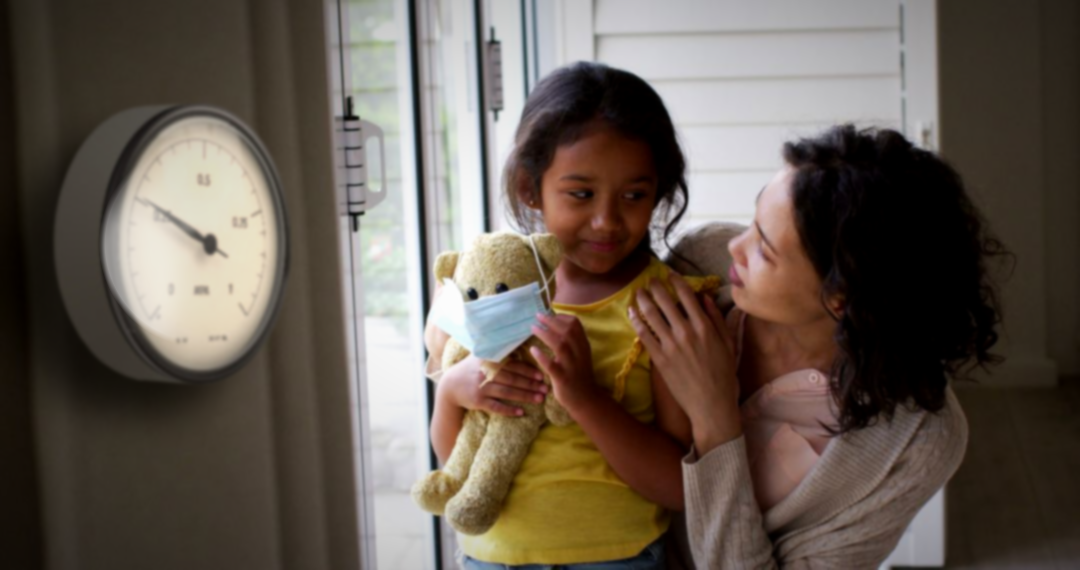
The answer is 0.25 MPa
